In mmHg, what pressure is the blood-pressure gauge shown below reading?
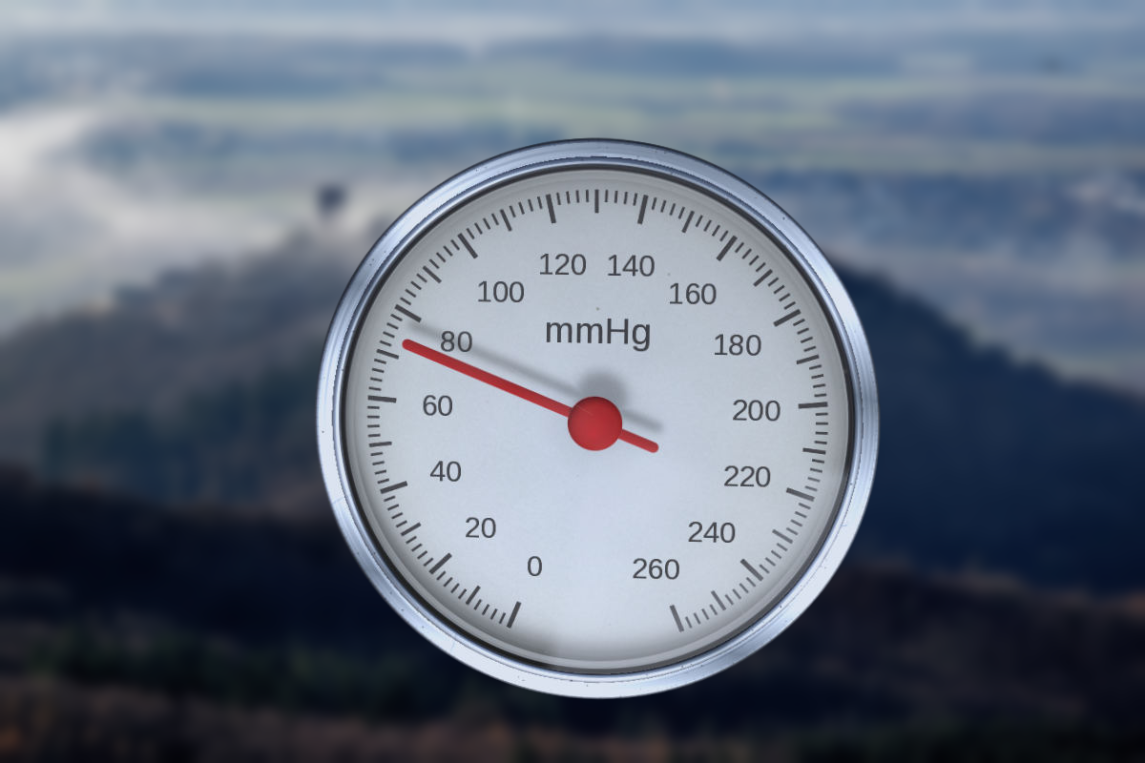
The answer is 74 mmHg
